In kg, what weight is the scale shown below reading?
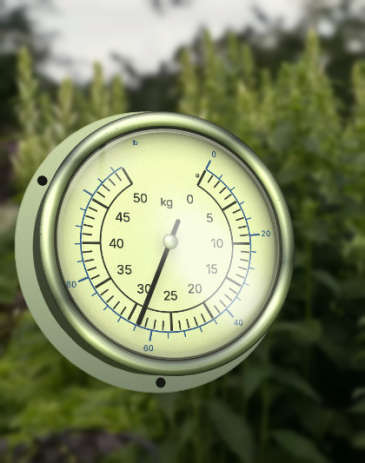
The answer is 29 kg
